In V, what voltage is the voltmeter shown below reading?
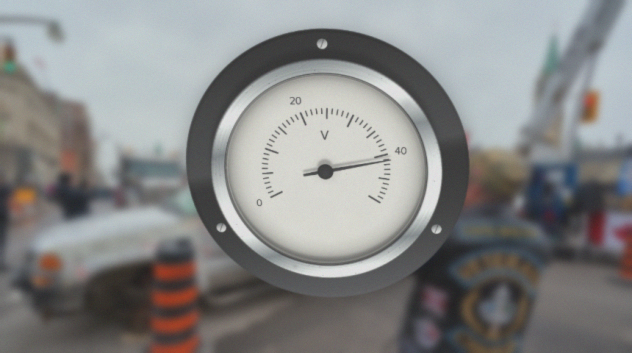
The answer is 41 V
